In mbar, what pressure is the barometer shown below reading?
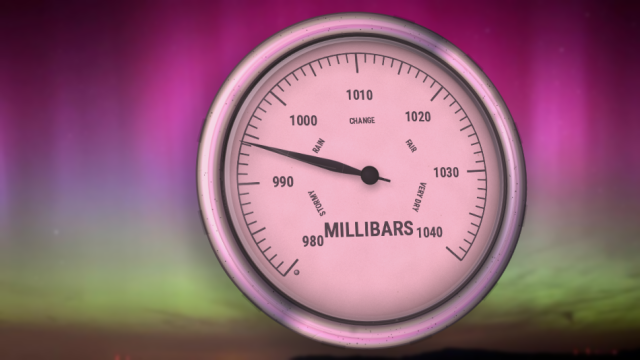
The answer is 994 mbar
